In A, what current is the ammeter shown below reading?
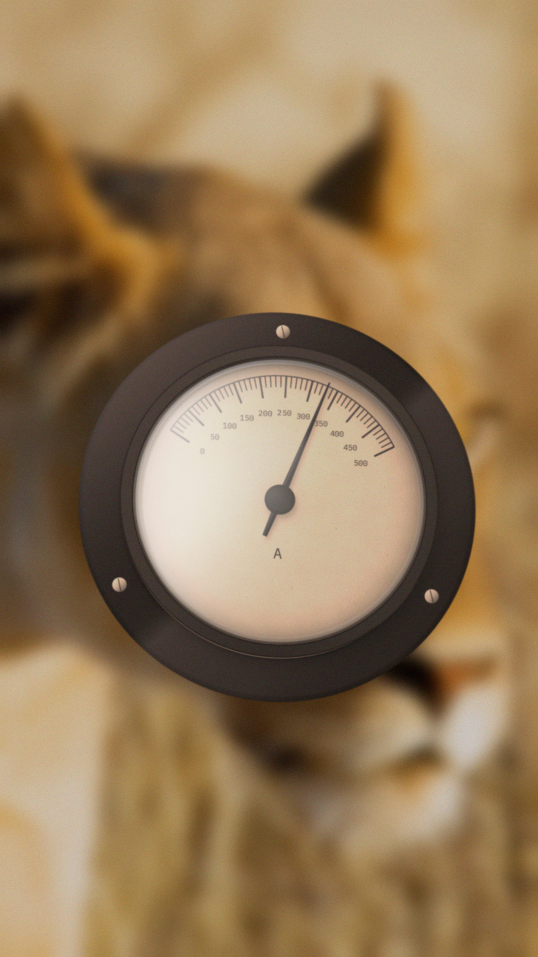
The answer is 330 A
